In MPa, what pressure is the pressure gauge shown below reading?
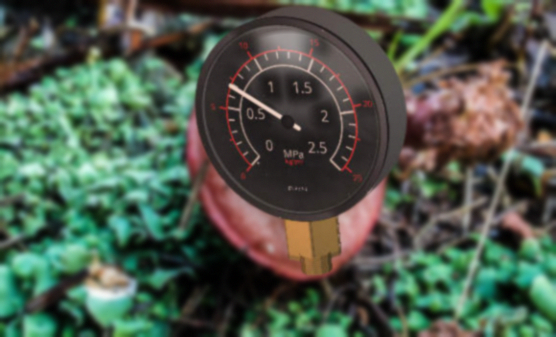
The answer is 0.7 MPa
